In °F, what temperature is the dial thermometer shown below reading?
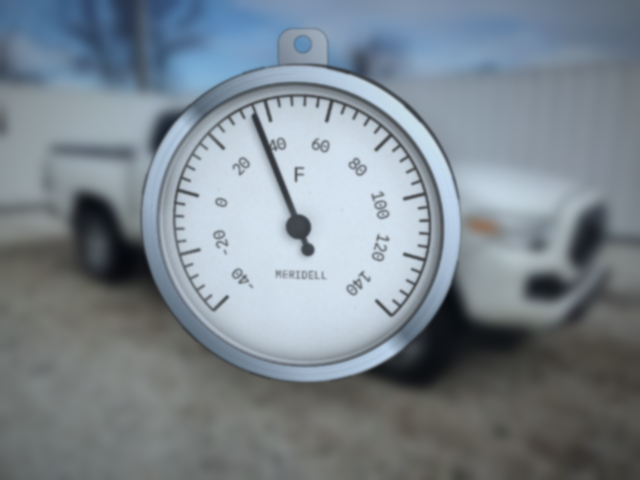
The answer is 36 °F
